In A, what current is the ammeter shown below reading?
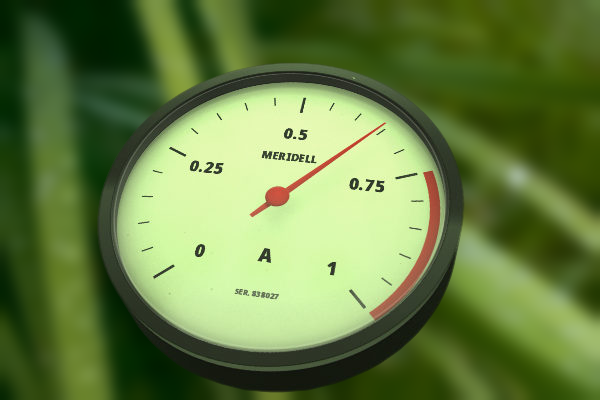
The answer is 0.65 A
